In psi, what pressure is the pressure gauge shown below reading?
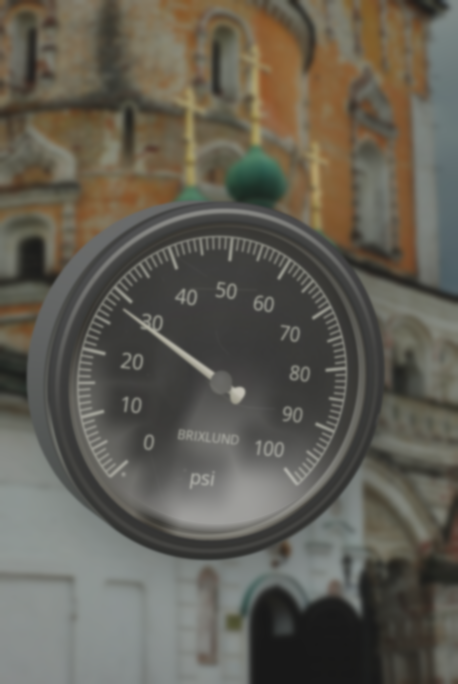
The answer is 28 psi
